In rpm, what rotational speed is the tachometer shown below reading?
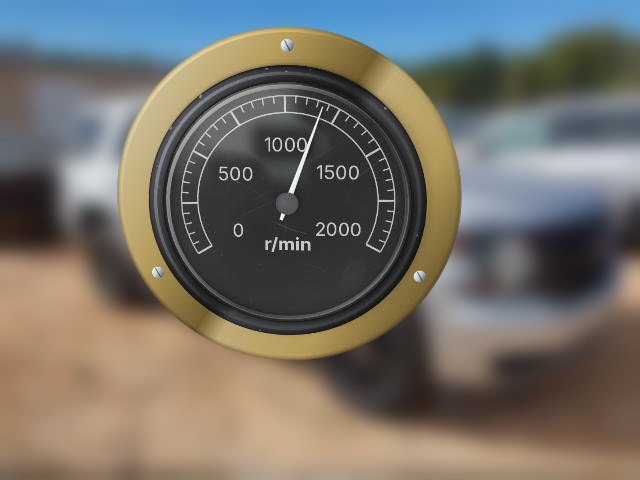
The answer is 1175 rpm
